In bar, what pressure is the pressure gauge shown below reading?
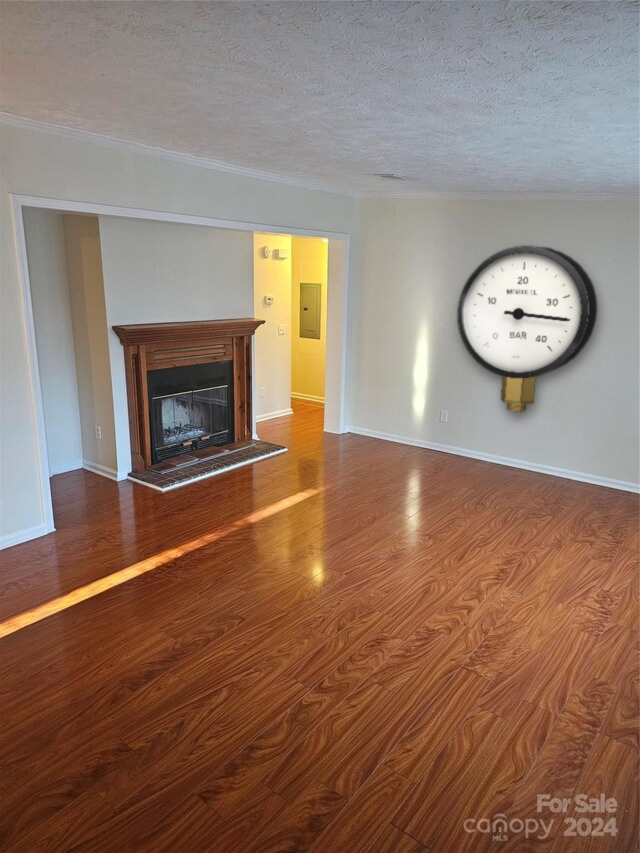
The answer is 34 bar
